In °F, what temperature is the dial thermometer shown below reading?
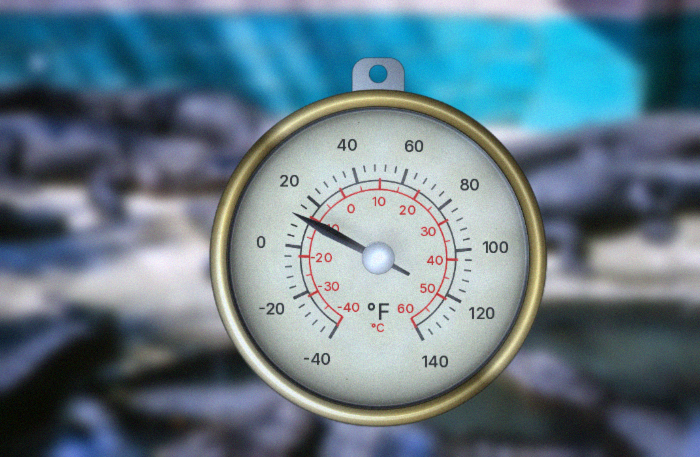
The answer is 12 °F
